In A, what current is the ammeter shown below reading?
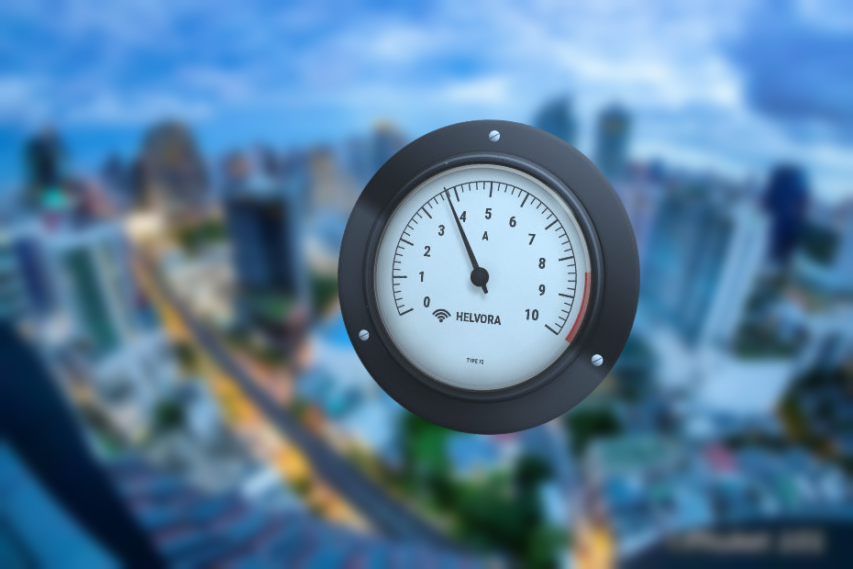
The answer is 3.8 A
